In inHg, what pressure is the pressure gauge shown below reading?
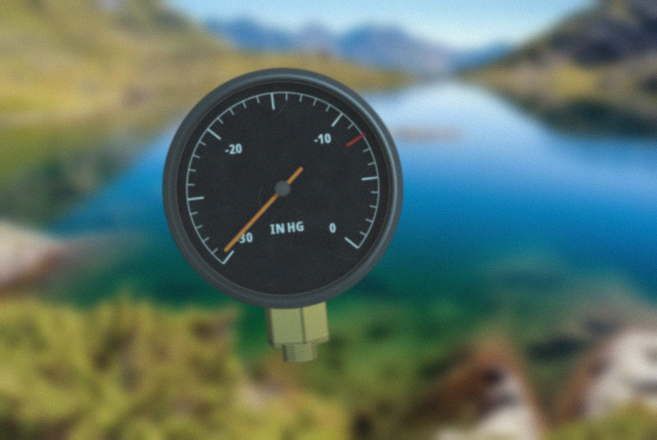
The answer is -29.5 inHg
